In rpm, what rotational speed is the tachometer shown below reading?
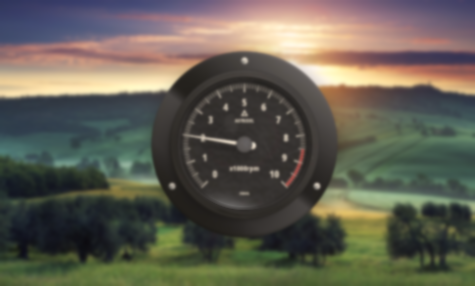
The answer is 2000 rpm
